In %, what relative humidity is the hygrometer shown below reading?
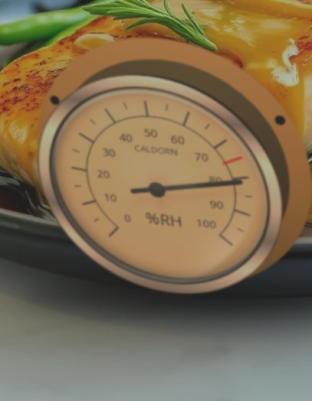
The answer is 80 %
